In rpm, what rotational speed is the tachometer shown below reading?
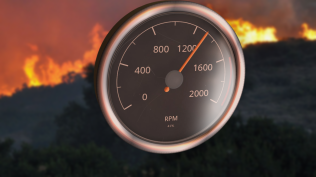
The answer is 1300 rpm
